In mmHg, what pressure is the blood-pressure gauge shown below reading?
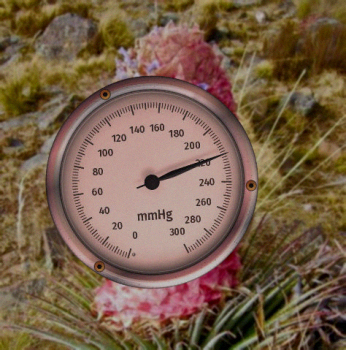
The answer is 220 mmHg
